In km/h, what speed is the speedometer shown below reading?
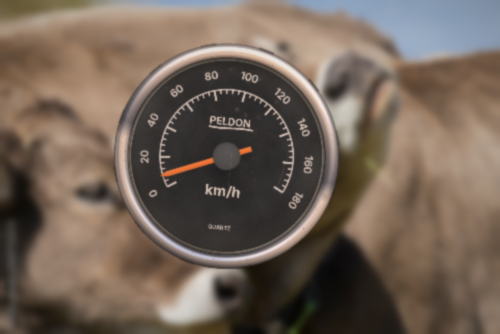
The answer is 8 km/h
